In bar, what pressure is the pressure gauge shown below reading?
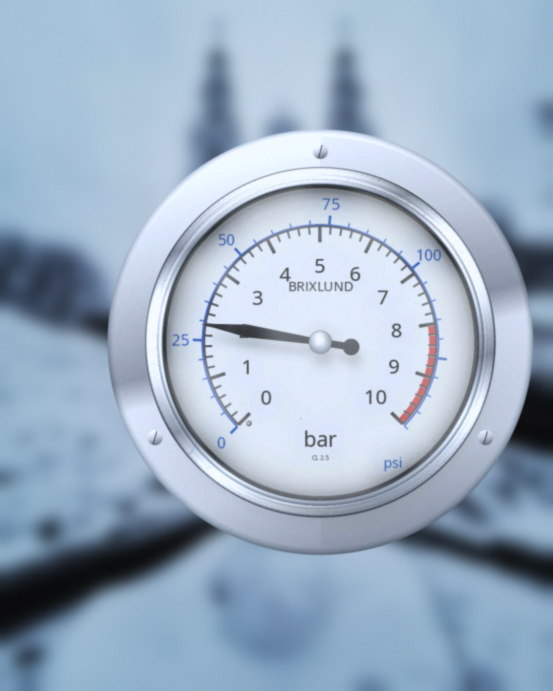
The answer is 2 bar
